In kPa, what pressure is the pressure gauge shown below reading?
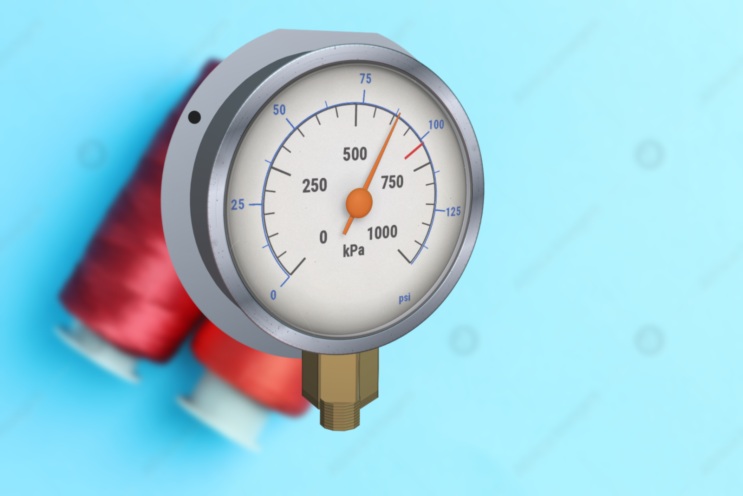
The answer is 600 kPa
